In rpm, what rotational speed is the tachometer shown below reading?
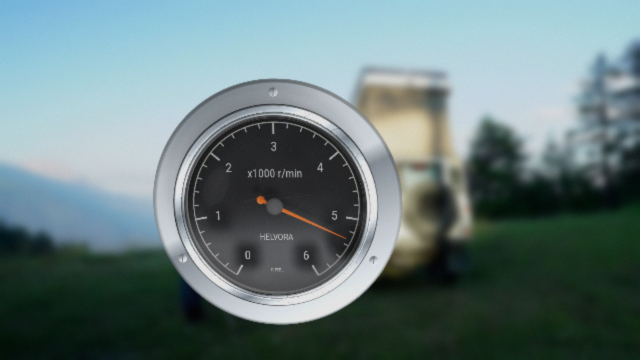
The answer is 5300 rpm
